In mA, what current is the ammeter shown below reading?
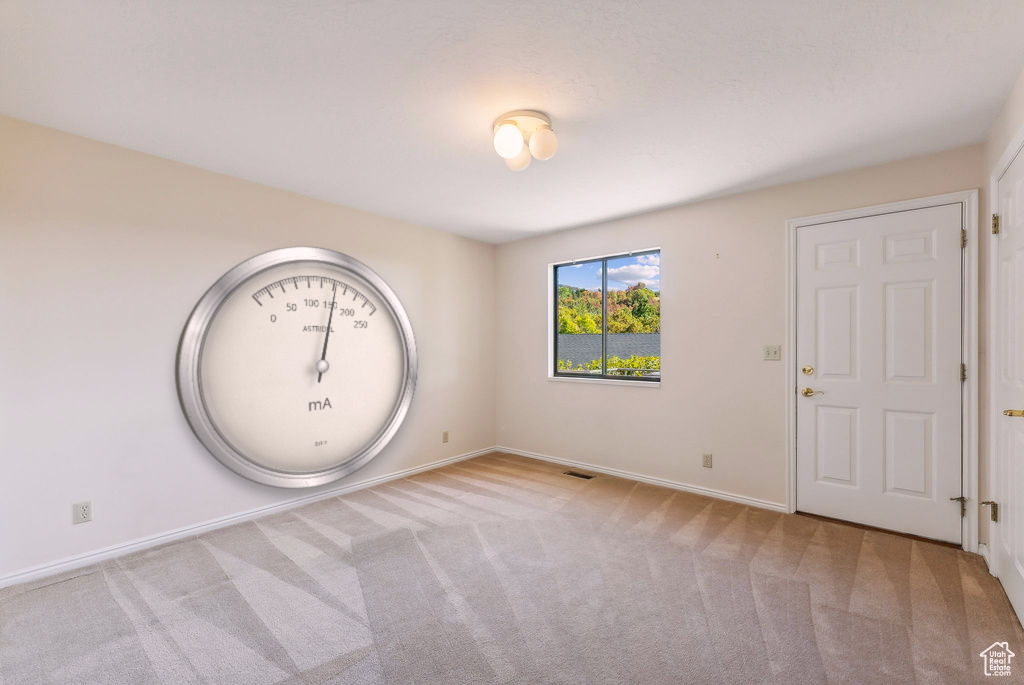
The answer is 150 mA
